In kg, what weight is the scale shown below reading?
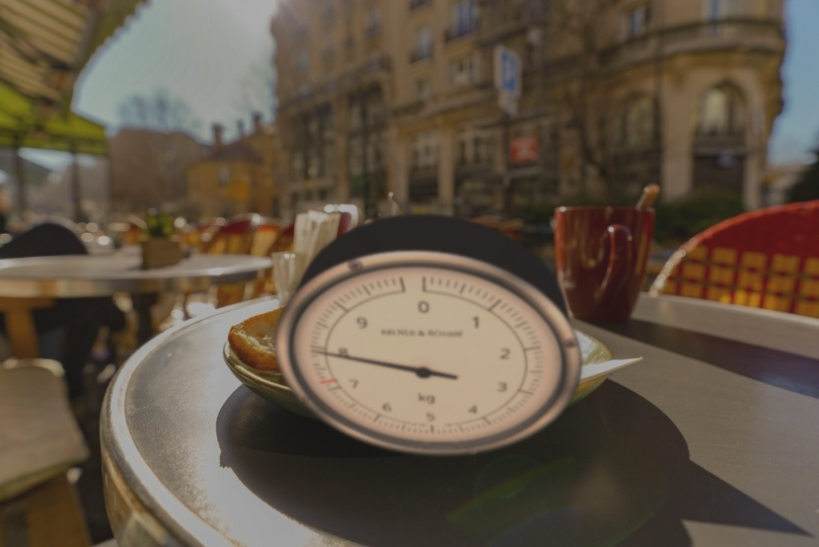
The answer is 8 kg
